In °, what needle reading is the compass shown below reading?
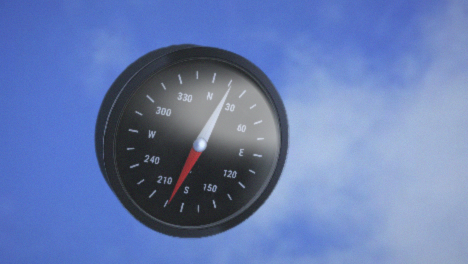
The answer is 195 °
